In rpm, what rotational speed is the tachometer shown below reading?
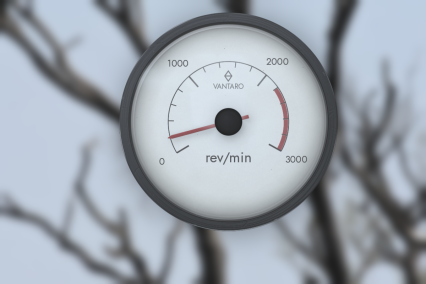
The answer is 200 rpm
